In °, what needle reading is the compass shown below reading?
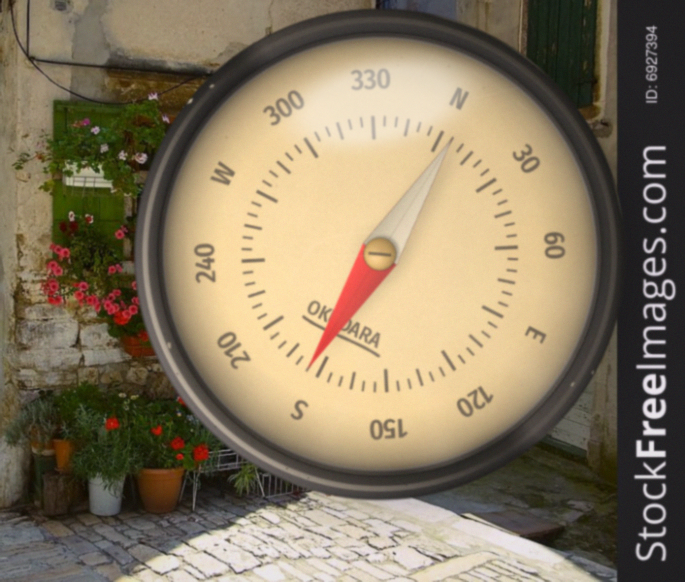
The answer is 185 °
